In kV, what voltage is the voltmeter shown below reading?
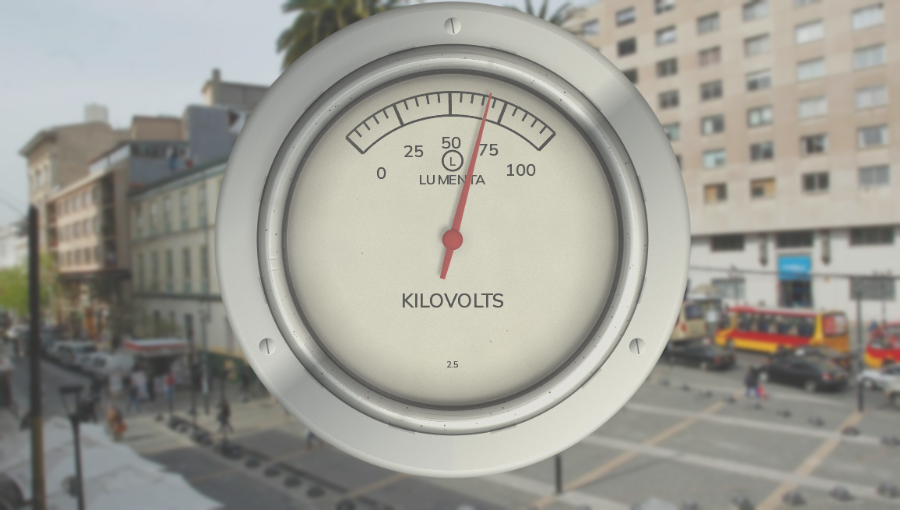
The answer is 67.5 kV
